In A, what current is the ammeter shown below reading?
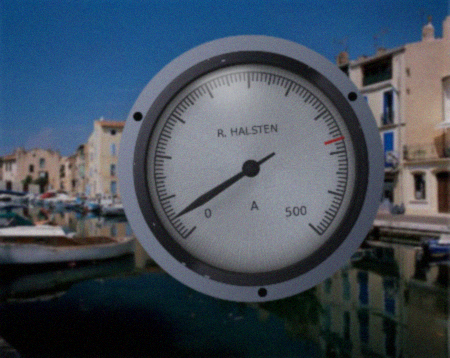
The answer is 25 A
